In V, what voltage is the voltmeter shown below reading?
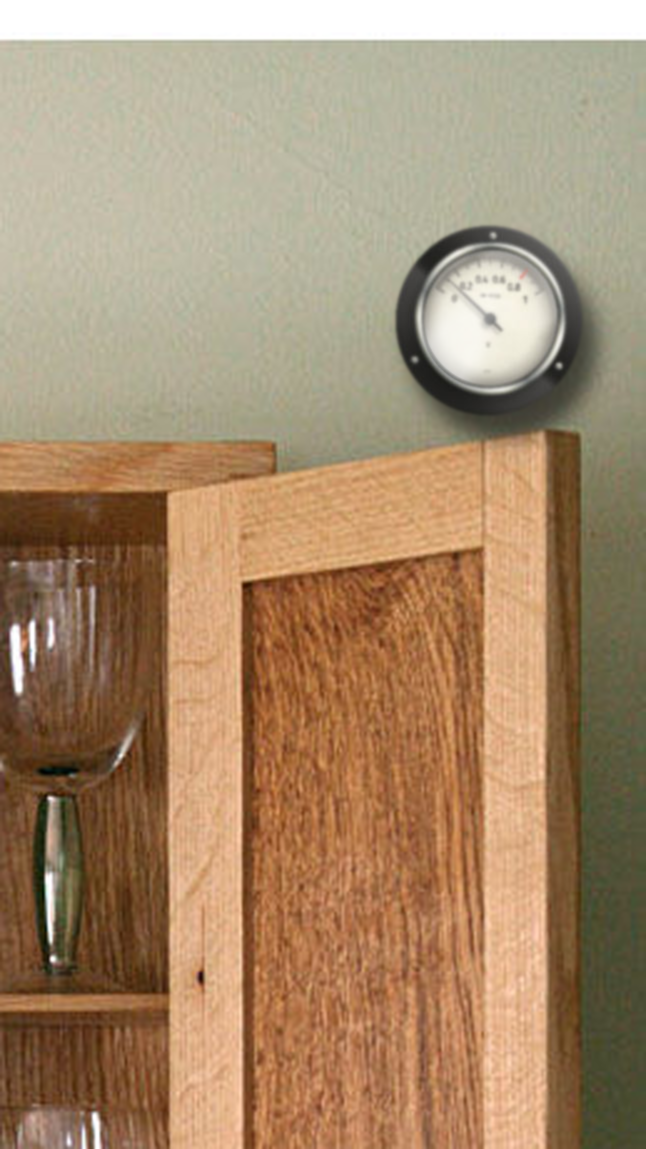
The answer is 0.1 V
